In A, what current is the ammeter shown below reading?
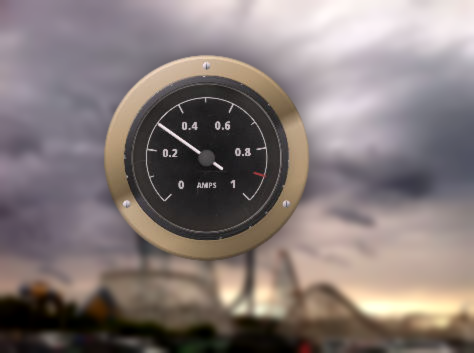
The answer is 0.3 A
